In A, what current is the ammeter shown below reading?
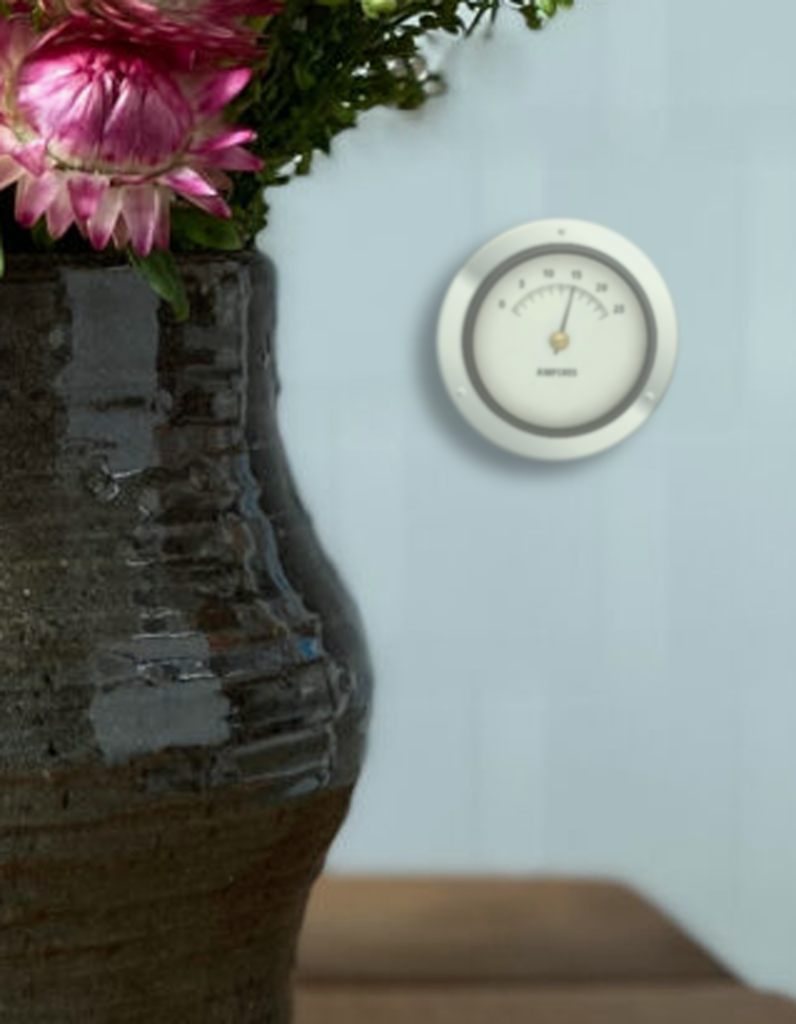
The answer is 15 A
